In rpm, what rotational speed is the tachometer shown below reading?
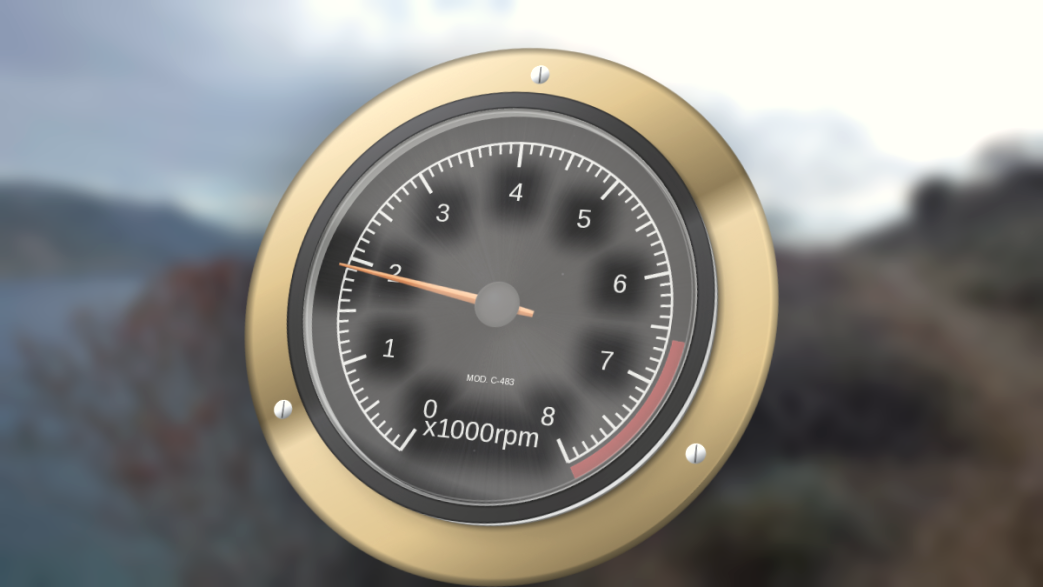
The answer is 1900 rpm
